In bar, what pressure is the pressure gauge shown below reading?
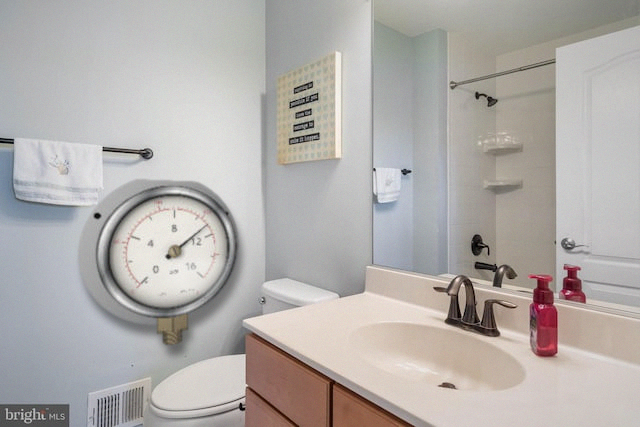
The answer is 11 bar
